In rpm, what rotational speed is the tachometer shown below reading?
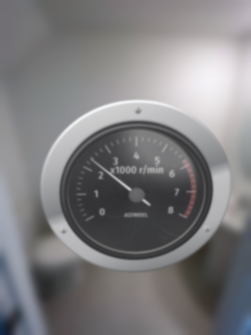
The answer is 2400 rpm
